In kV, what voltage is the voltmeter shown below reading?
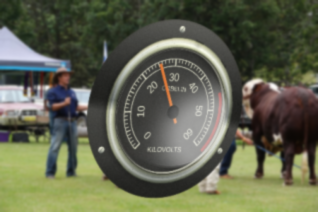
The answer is 25 kV
